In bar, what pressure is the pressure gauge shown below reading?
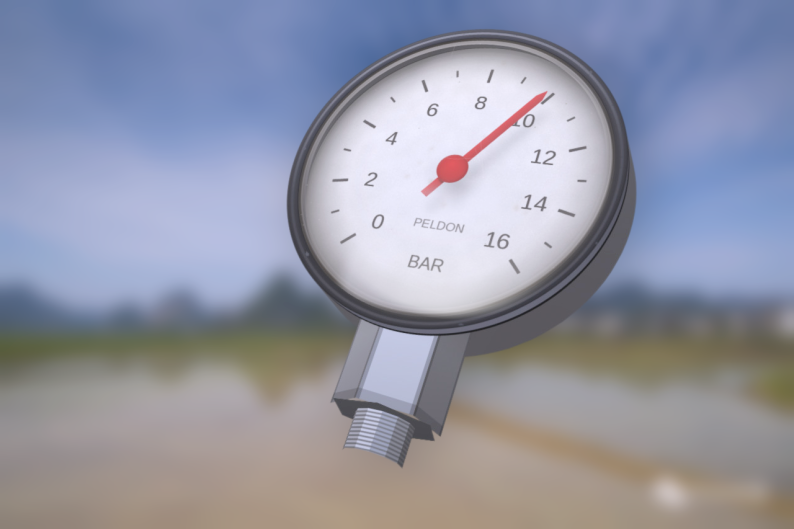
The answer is 10 bar
